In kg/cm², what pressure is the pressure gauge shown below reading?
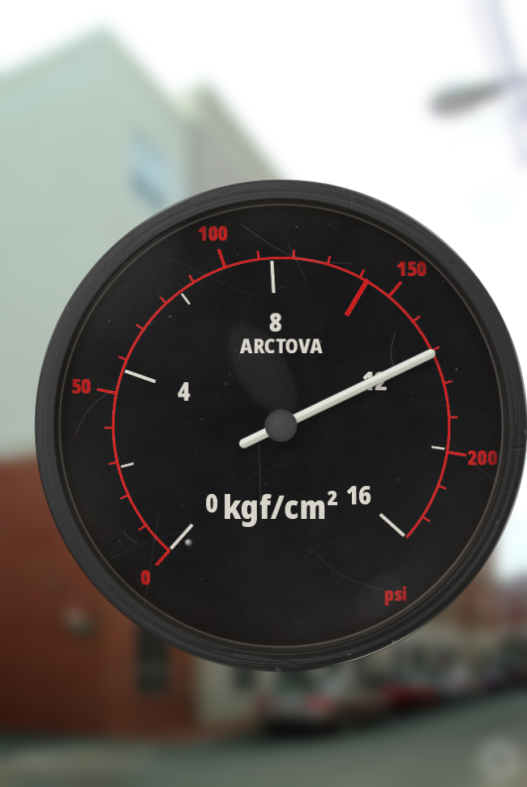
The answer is 12 kg/cm²
